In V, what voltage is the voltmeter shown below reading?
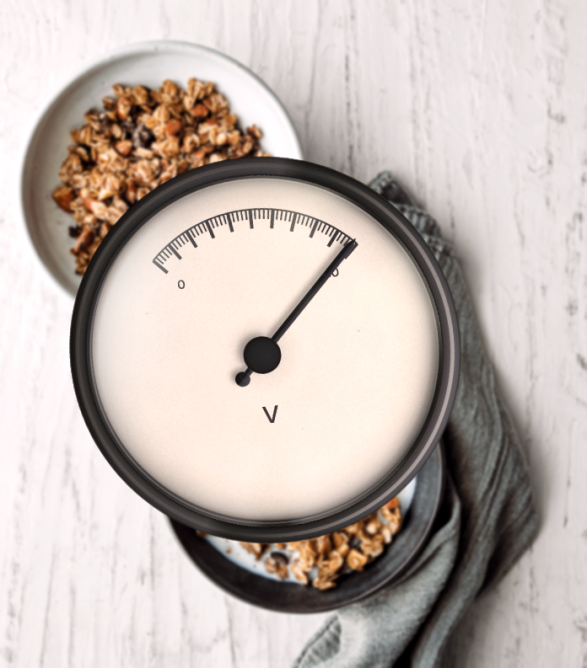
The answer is 9.8 V
